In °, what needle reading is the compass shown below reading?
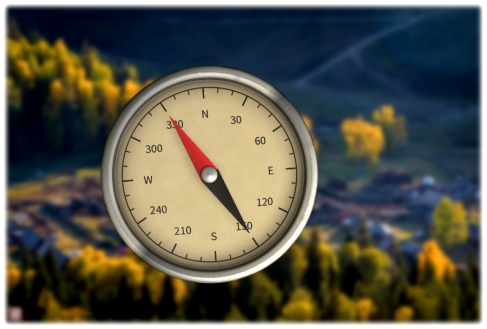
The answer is 330 °
